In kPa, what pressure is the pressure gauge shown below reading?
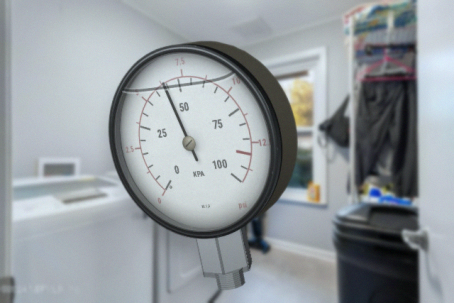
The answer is 45 kPa
